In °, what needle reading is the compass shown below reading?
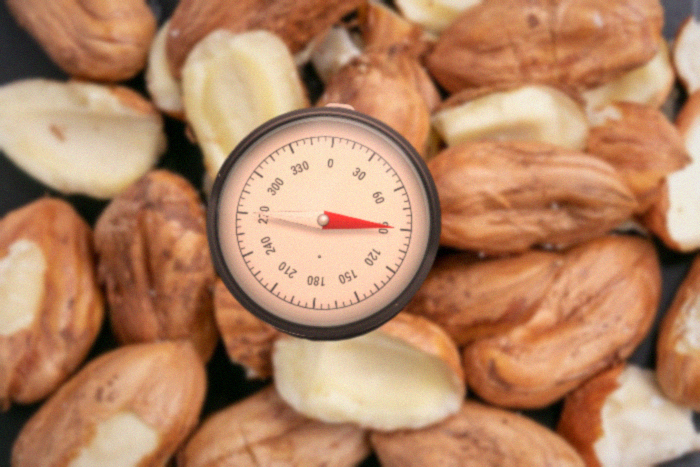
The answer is 90 °
